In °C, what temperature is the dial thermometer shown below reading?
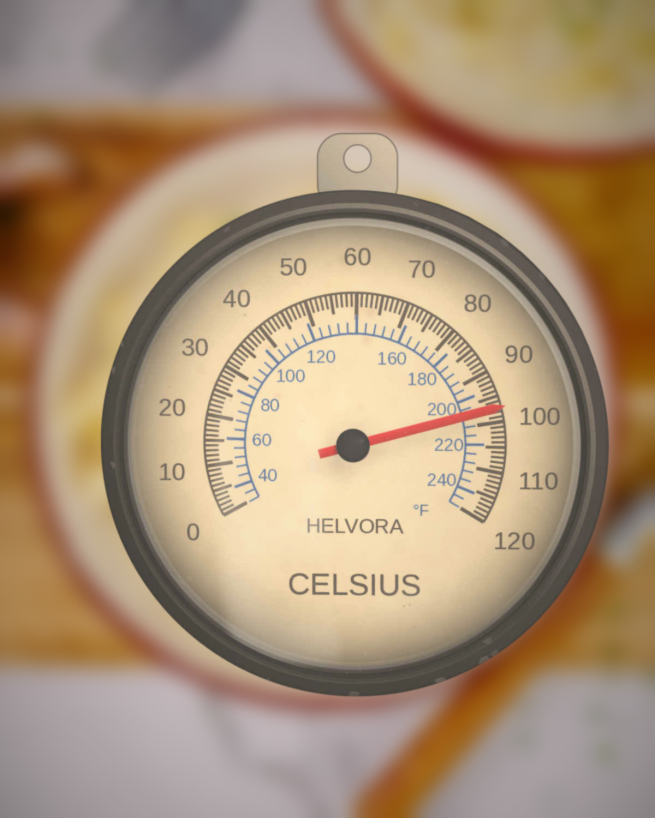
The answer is 97 °C
